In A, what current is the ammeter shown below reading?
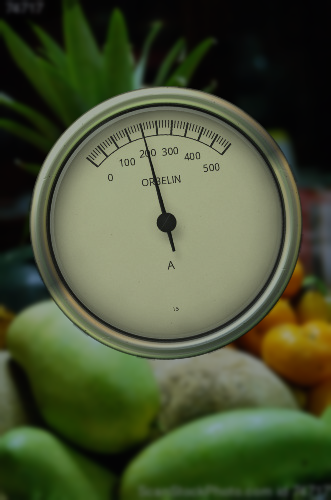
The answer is 200 A
